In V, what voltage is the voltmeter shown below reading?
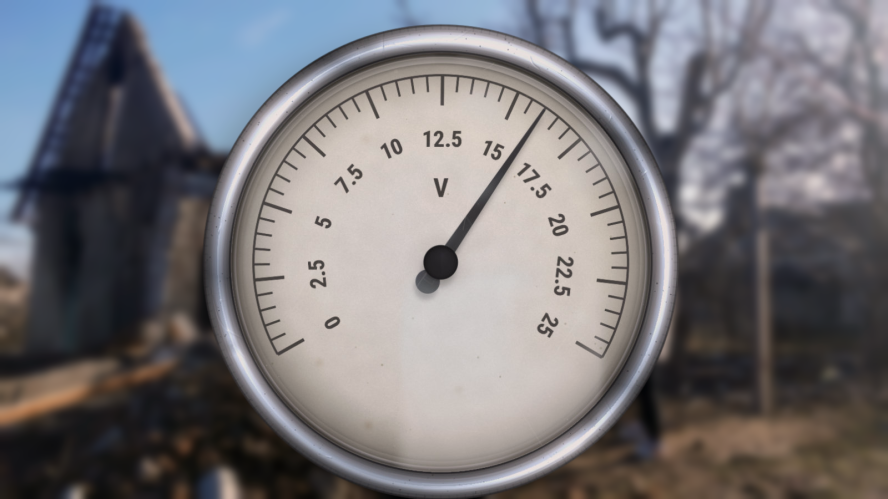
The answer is 16 V
